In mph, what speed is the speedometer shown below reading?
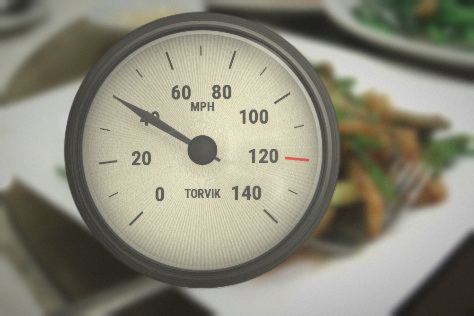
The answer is 40 mph
